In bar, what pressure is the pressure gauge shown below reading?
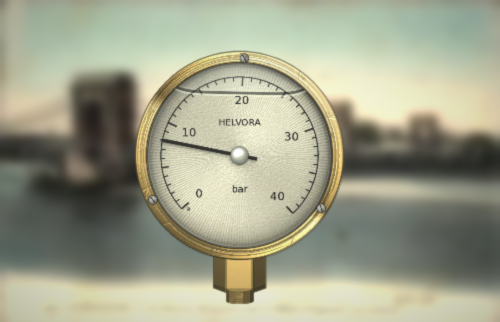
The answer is 8 bar
